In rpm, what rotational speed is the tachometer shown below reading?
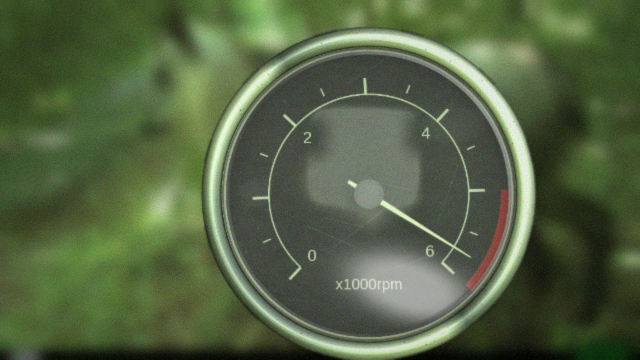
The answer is 5750 rpm
